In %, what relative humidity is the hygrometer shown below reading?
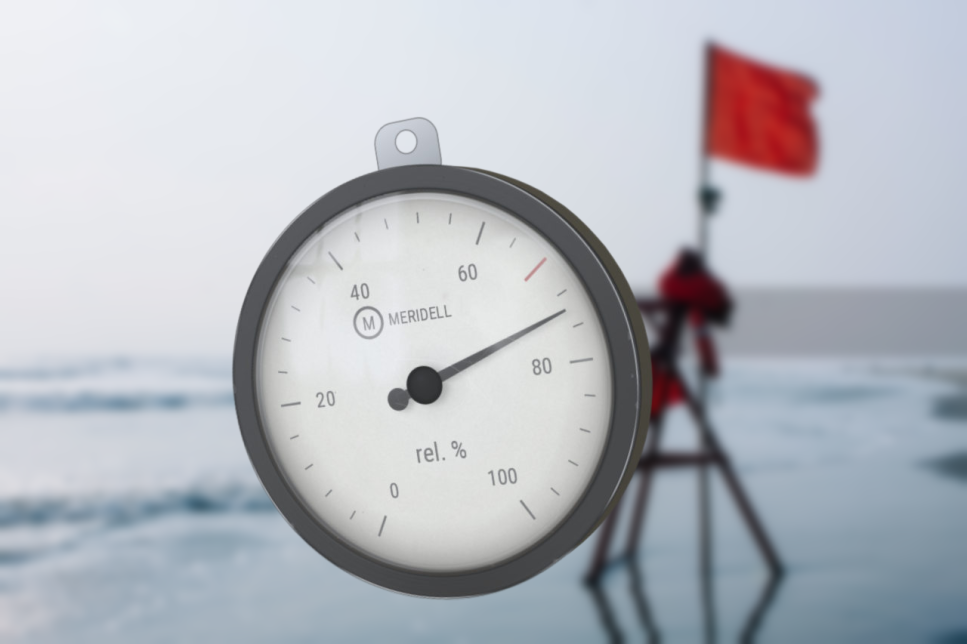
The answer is 74 %
